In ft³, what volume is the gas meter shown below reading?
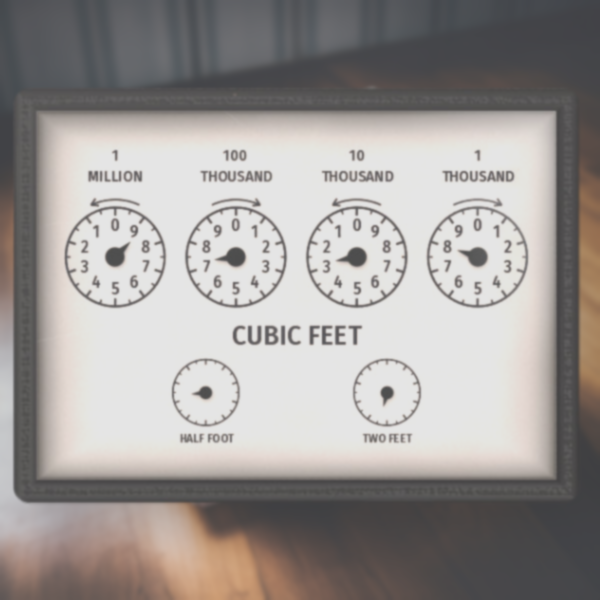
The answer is 872800 ft³
